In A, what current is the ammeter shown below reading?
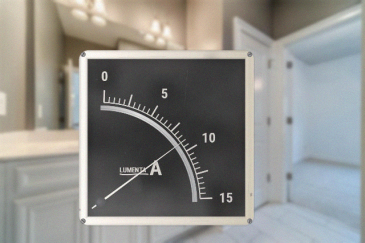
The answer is 9 A
